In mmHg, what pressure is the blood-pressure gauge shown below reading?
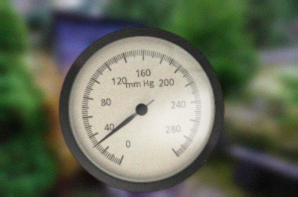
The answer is 30 mmHg
